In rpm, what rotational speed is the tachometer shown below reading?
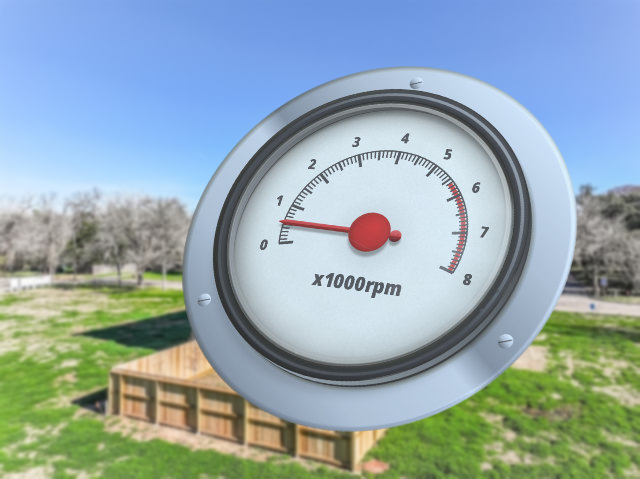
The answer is 500 rpm
